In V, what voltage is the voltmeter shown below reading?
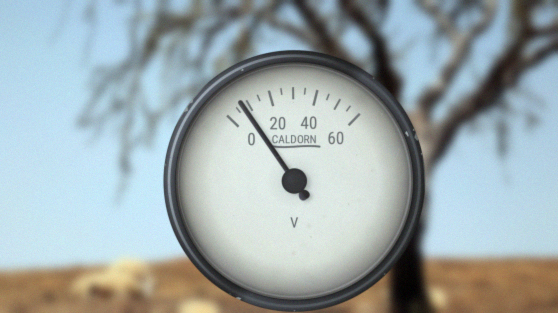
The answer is 7.5 V
